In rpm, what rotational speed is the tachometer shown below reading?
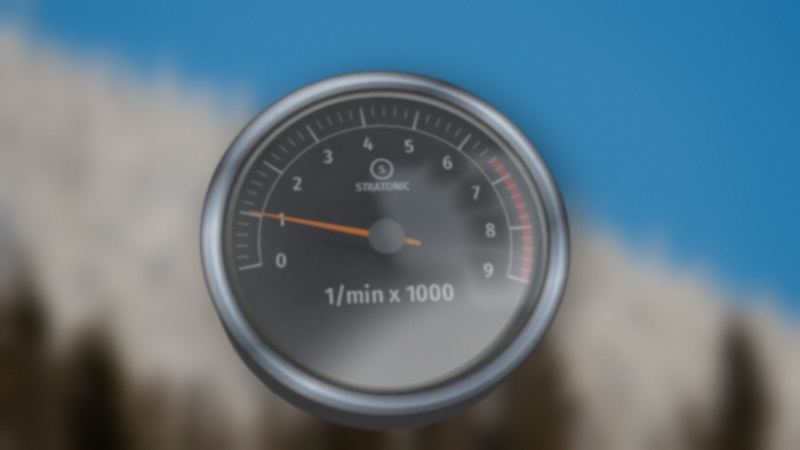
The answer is 1000 rpm
